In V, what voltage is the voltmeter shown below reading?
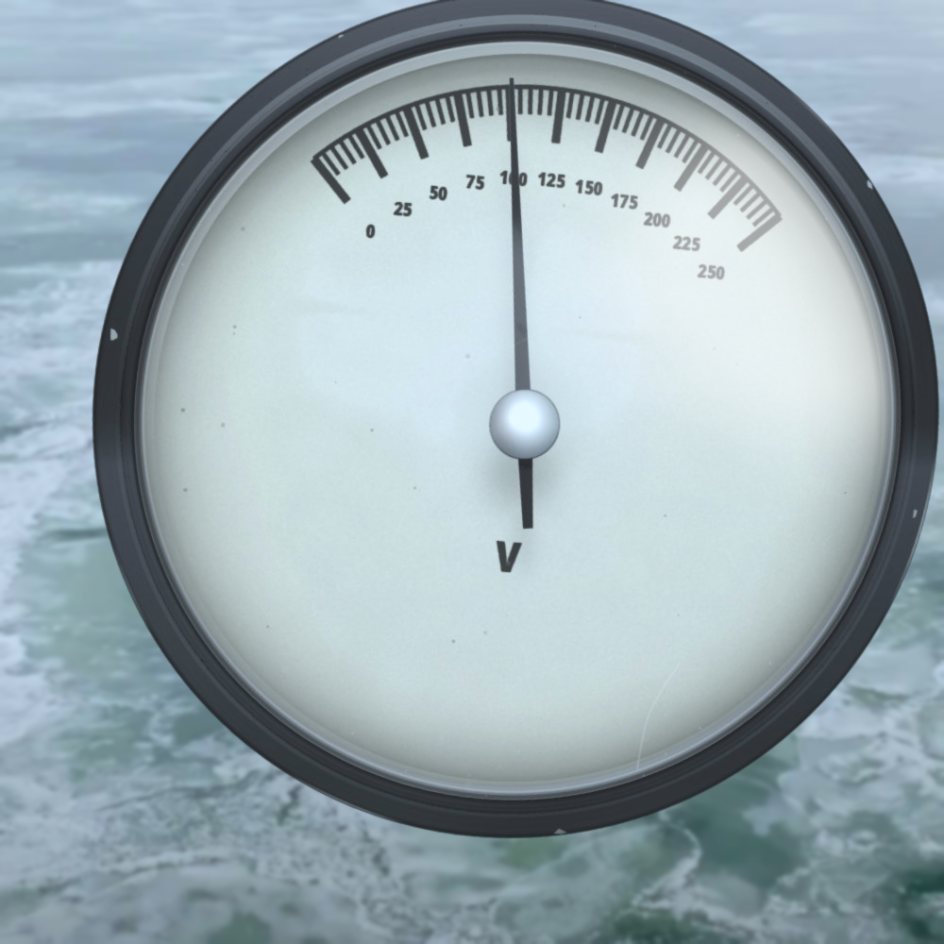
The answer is 100 V
